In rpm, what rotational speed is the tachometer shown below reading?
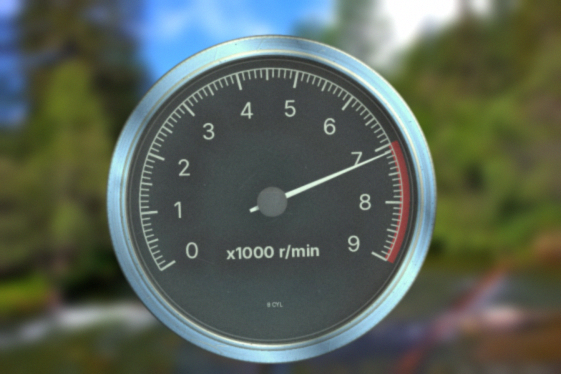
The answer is 7100 rpm
